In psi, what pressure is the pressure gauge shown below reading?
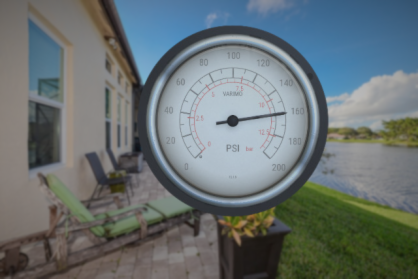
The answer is 160 psi
